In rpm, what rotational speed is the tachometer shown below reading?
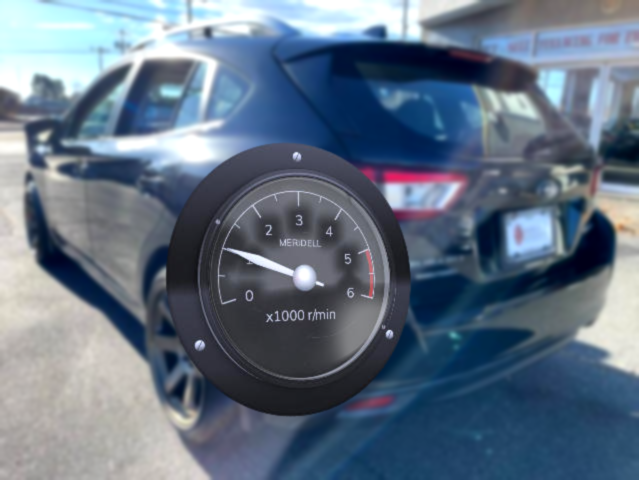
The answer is 1000 rpm
